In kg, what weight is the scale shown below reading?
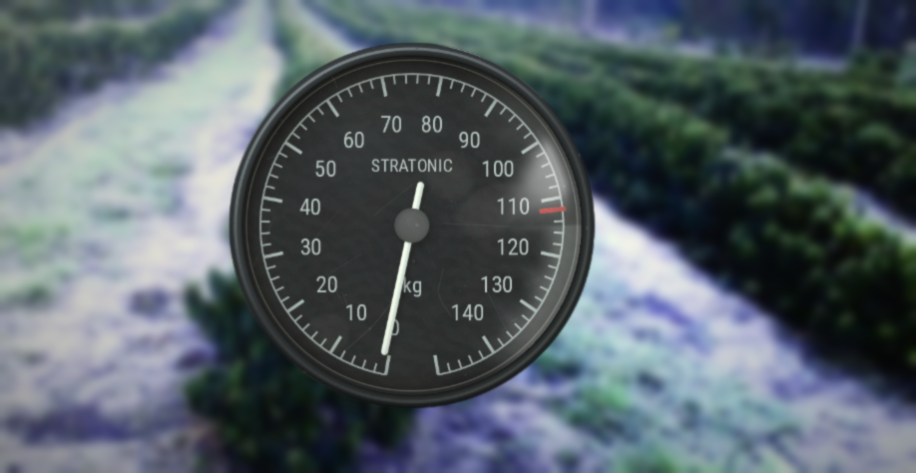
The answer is 1 kg
